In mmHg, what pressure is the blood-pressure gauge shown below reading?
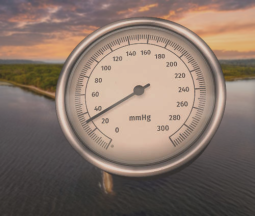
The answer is 30 mmHg
